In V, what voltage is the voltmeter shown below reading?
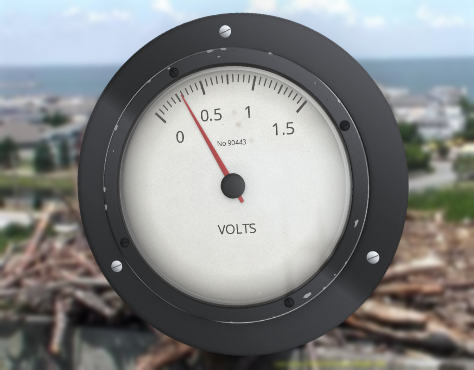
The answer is 0.3 V
